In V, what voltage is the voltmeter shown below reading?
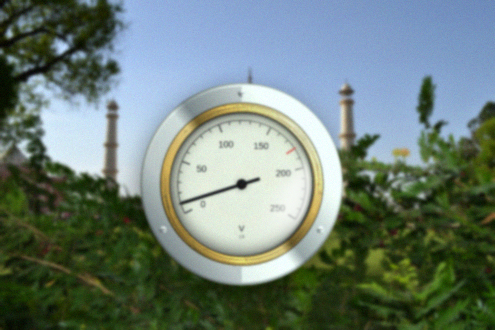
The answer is 10 V
